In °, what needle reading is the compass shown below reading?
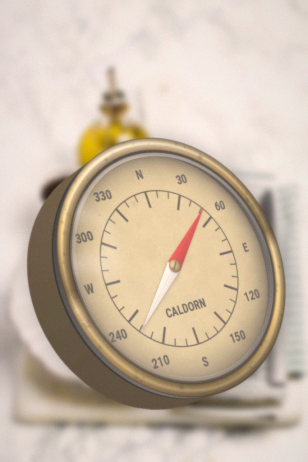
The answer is 50 °
